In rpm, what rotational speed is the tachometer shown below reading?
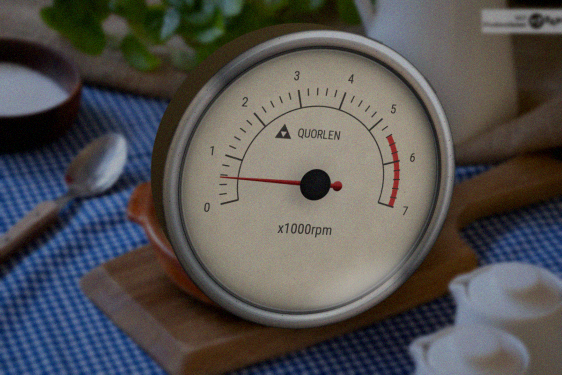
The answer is 600 rpm
